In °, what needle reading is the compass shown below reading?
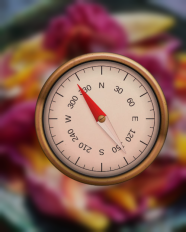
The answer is 325 °
